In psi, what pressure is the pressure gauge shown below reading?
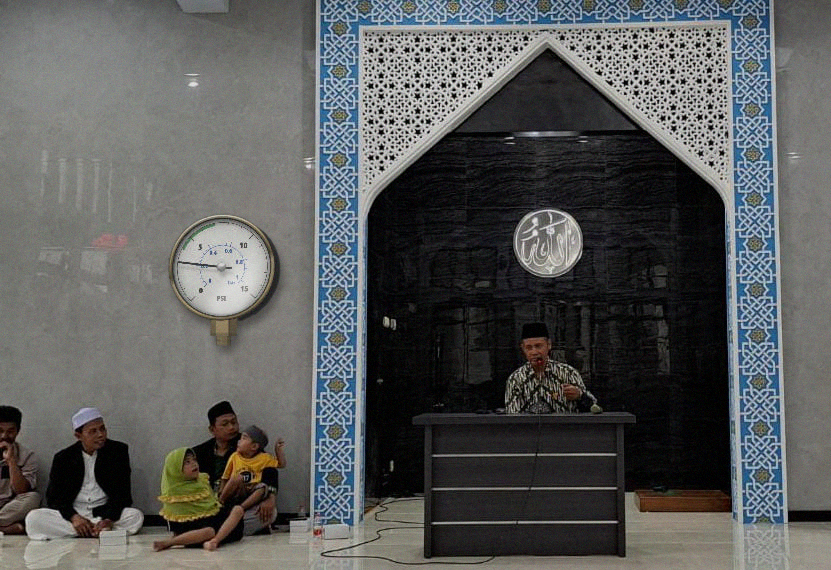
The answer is 3 psi
